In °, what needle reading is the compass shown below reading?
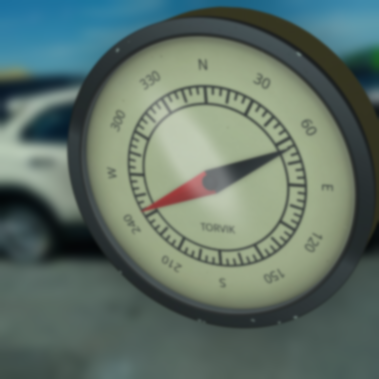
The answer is 245 °
